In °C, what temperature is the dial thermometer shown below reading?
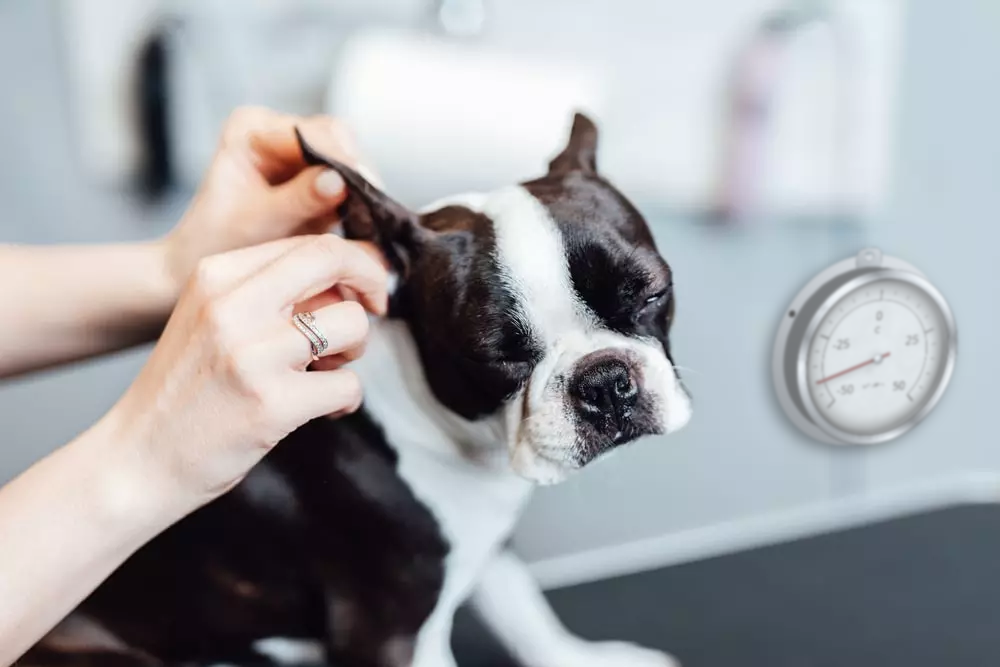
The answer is -40 °C
